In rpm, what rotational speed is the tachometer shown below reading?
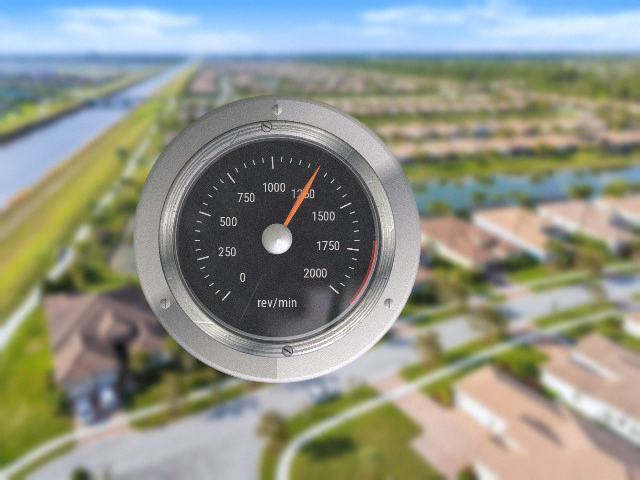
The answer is 1250 rpm
